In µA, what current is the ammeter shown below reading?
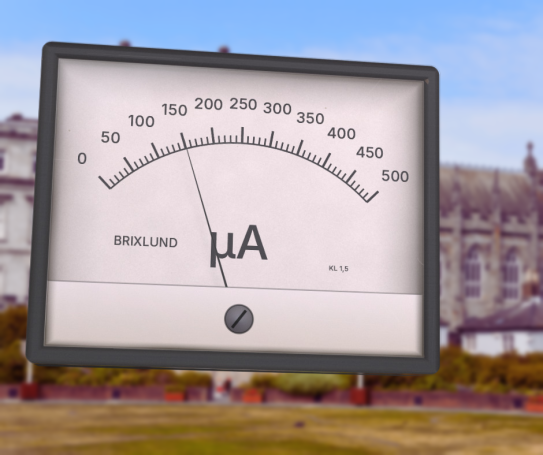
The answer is 150 µA
